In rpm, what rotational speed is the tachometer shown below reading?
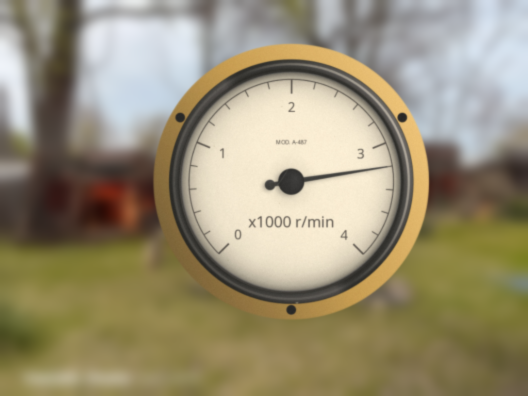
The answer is 3200 rpm
